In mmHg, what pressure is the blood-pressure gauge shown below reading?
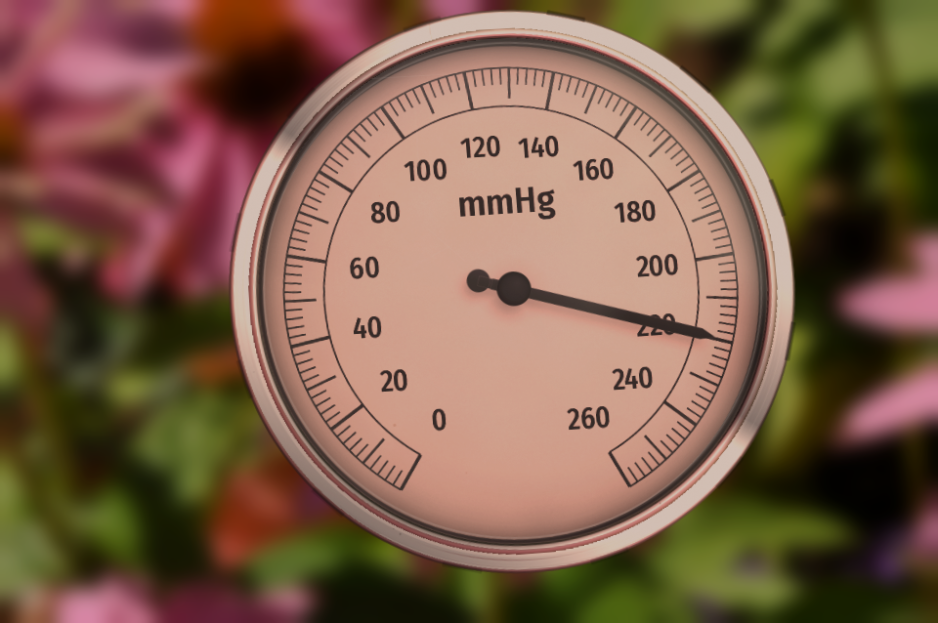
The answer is 220 mmHg
